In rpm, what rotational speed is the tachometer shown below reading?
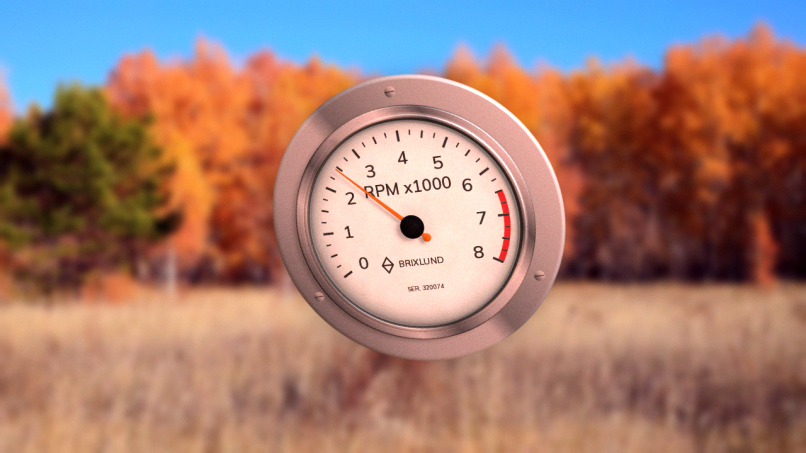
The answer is 2500 rpm
